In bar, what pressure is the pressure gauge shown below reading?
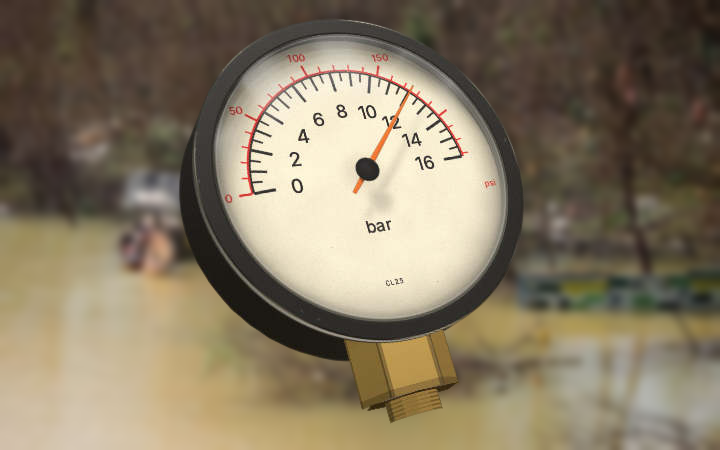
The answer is 12 bar
